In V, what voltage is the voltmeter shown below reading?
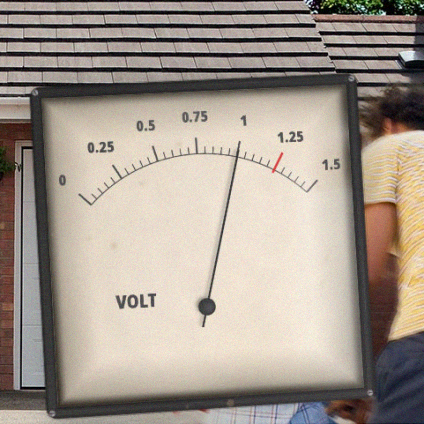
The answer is 1 V
